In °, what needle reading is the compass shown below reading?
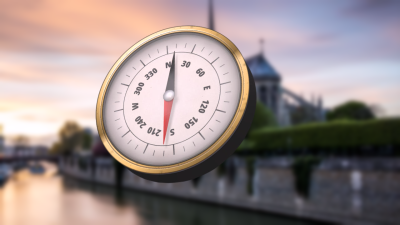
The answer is 190 °
